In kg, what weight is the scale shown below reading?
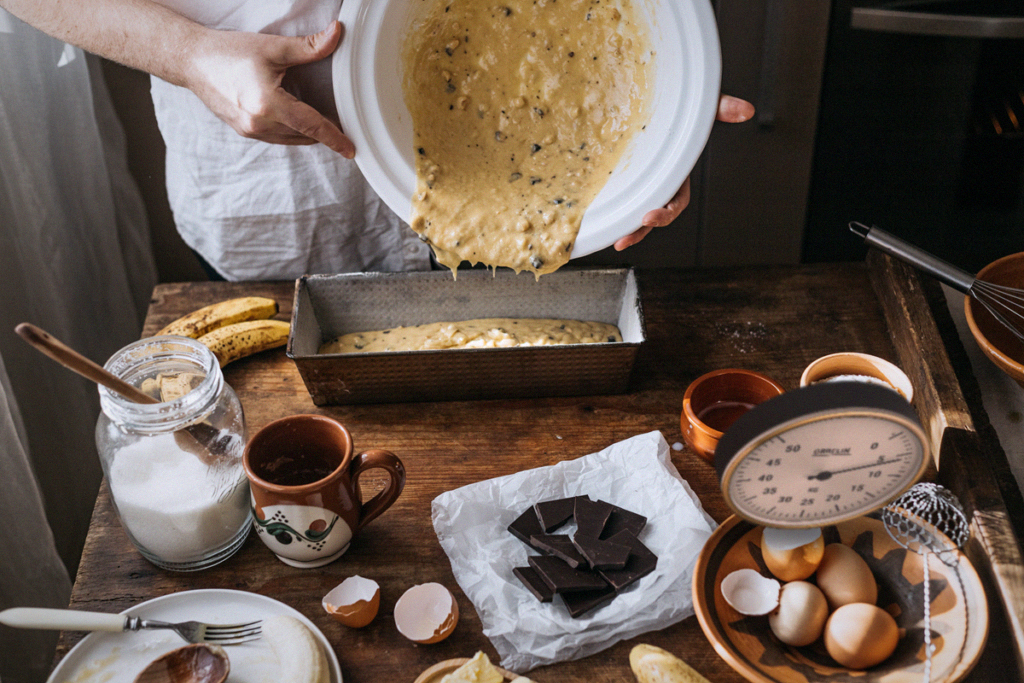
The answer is 5 kg
